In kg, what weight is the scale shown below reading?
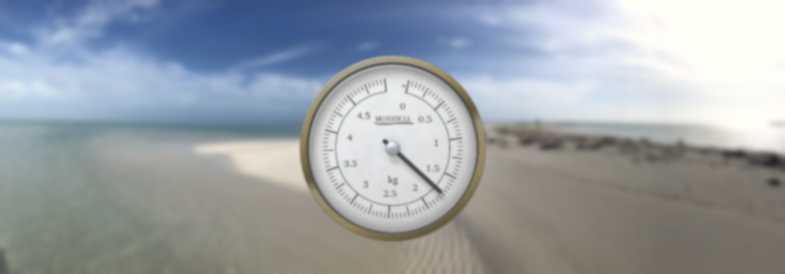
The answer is 1.75 kg
